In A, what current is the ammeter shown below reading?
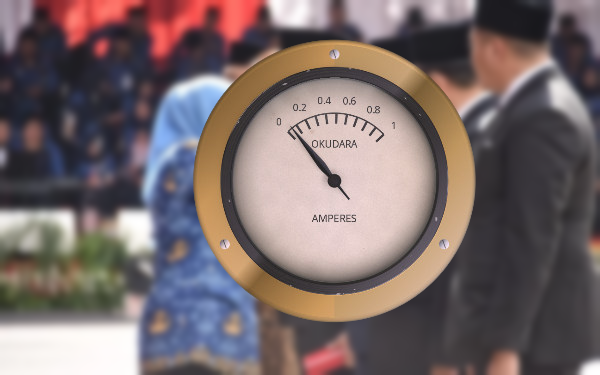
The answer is 0.05 A
